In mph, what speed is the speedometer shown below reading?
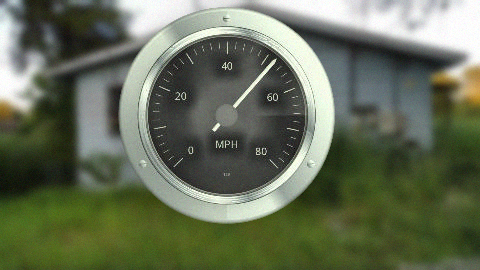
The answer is 52 mph
